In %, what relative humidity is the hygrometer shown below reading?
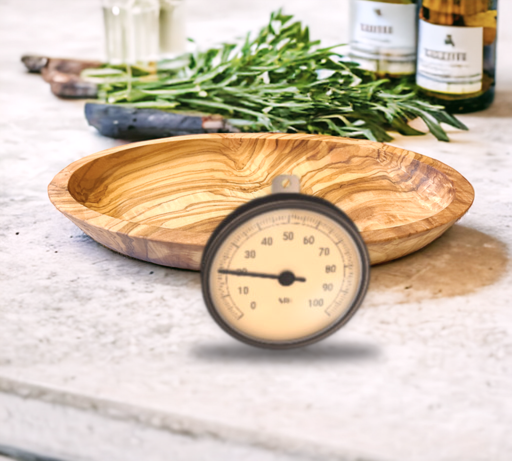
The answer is 20 %
